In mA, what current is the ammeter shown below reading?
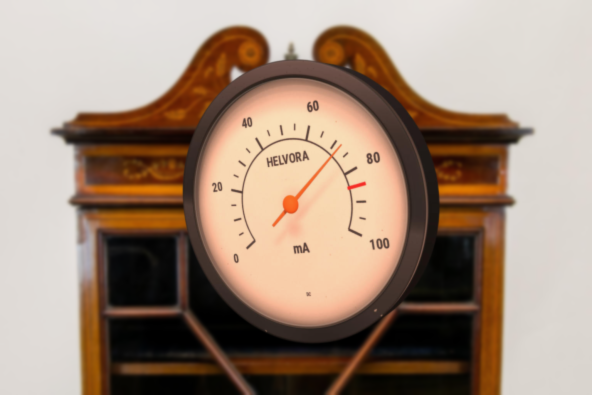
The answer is 72.5 mA
